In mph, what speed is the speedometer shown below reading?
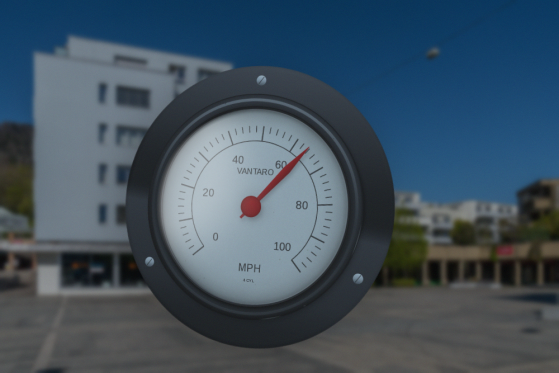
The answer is 64 mph
